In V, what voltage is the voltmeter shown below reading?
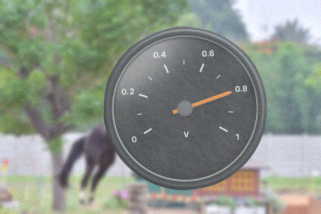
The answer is 0.8 V
